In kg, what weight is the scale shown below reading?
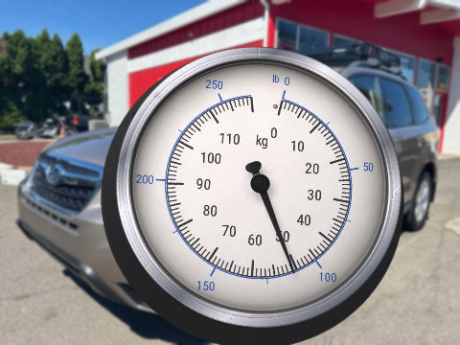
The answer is 51 kg
